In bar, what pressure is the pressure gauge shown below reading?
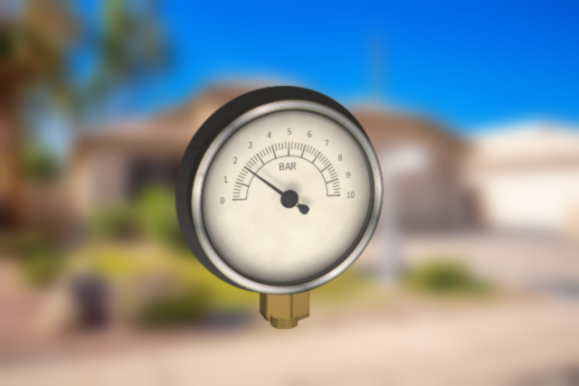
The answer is 2 bar
